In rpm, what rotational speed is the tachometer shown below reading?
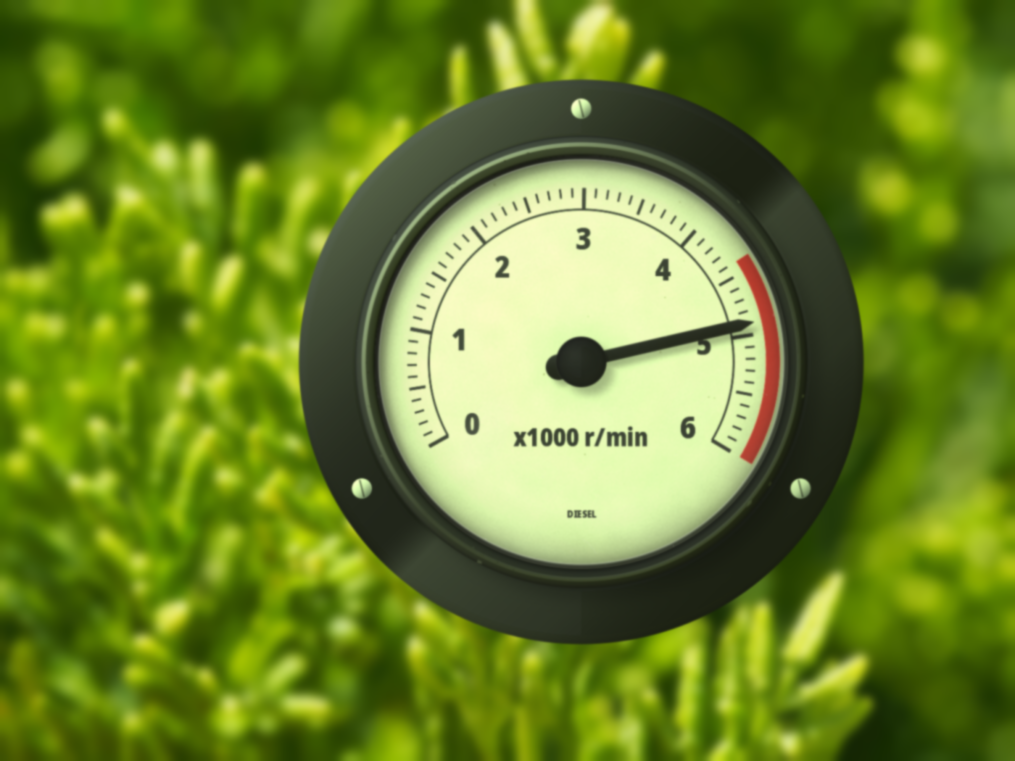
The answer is 4900 rpm
